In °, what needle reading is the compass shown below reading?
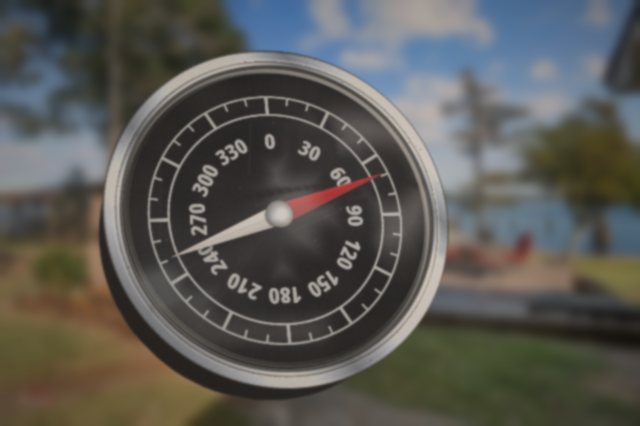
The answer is 70 °
